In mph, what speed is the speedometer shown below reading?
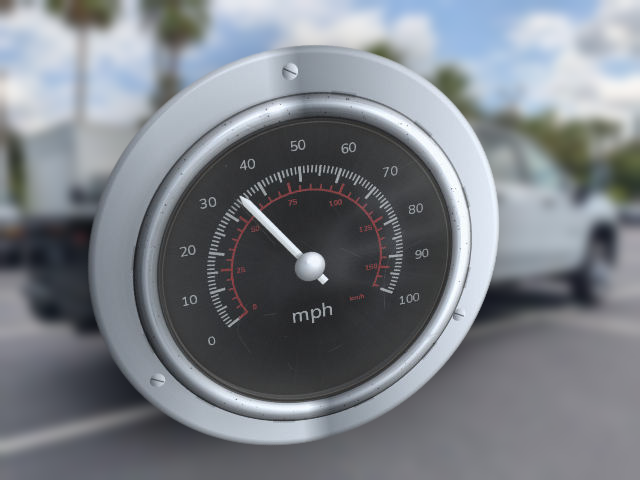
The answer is 35 mph
